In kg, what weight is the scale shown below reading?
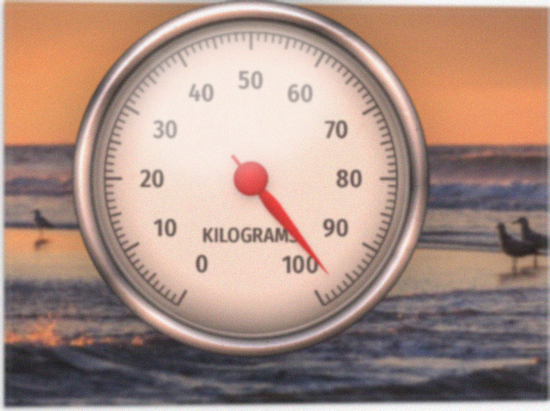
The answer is 97 kg
